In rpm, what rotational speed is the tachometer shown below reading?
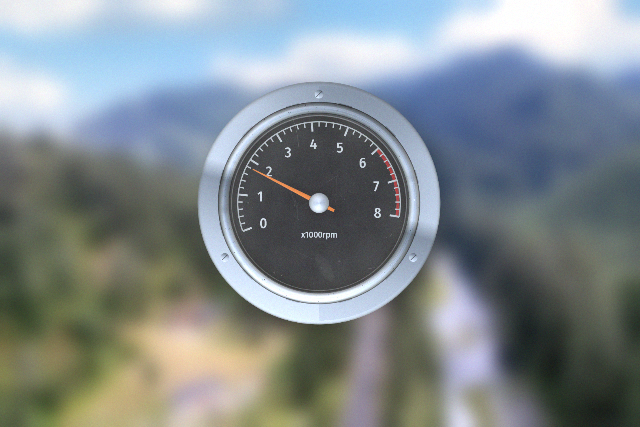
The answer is 1800 rpm
